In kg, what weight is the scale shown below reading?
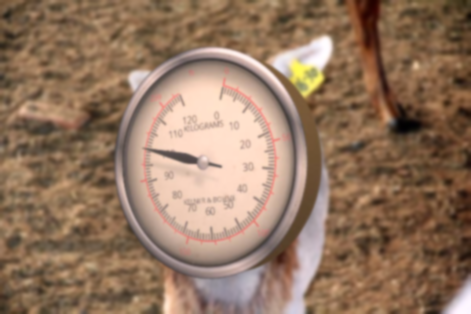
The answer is 100 kg
